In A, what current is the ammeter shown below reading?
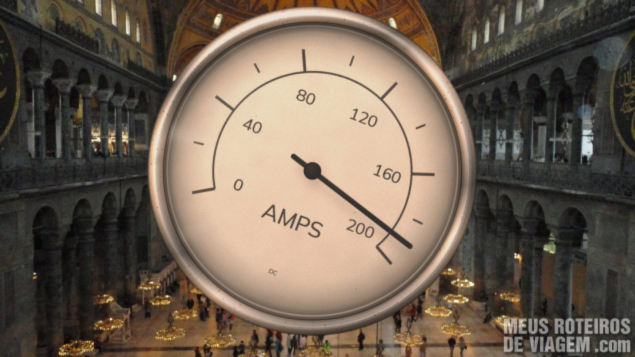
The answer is 190 A
